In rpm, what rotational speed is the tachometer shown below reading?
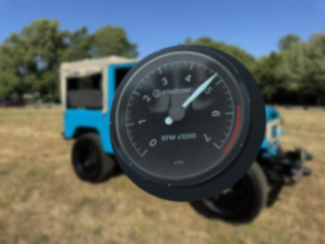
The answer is 4800 rpm
